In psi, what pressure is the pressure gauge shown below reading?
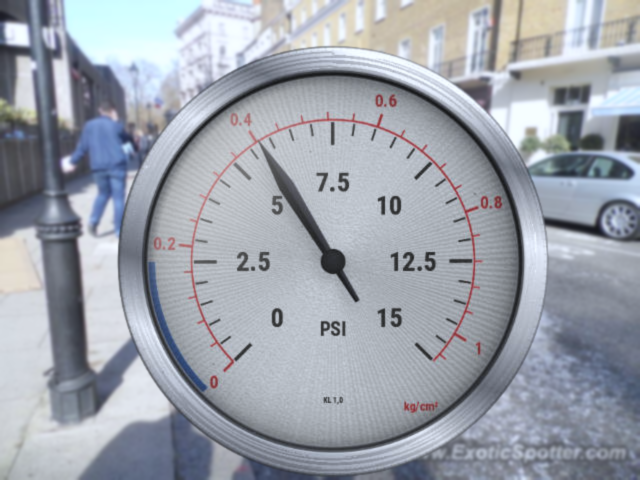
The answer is 5.75 psi
